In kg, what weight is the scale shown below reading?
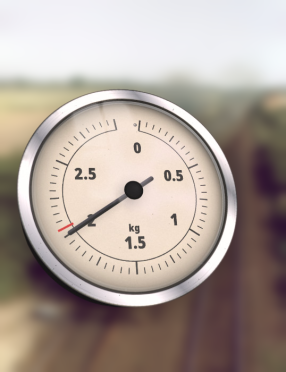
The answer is 2 kg
